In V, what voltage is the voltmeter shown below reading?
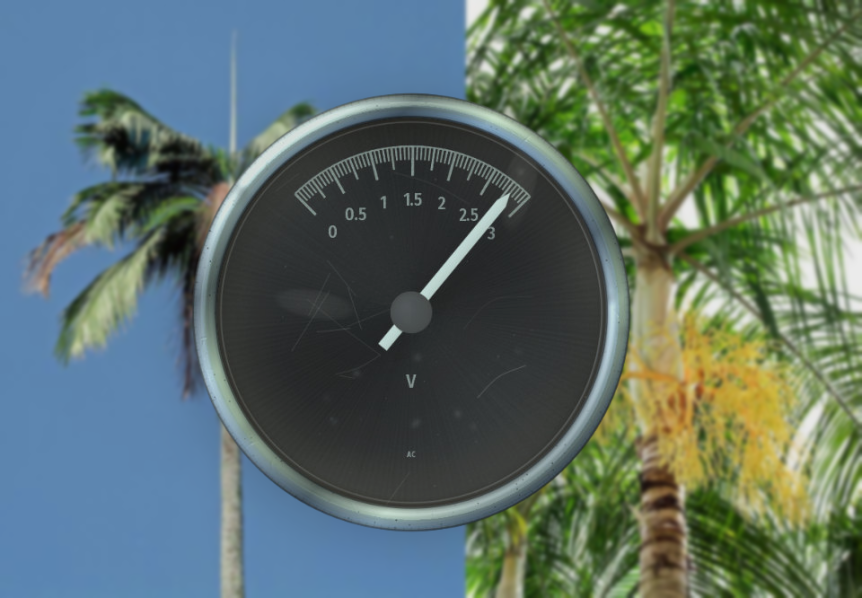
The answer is 2.8 V
